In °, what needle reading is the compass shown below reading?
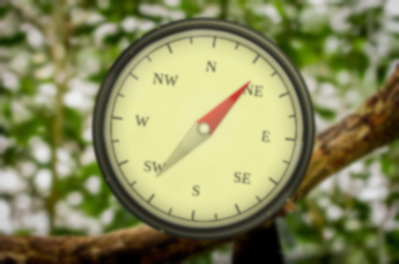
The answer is 37.5 °
